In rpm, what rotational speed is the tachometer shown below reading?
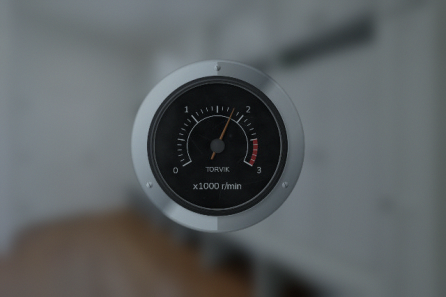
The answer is 1800 rpm
